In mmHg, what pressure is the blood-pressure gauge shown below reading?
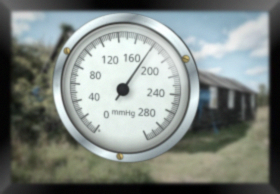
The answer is 180 mmHg
